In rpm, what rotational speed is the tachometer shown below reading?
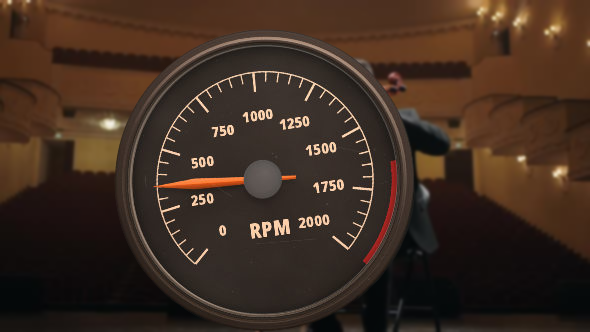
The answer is 350 rpm
